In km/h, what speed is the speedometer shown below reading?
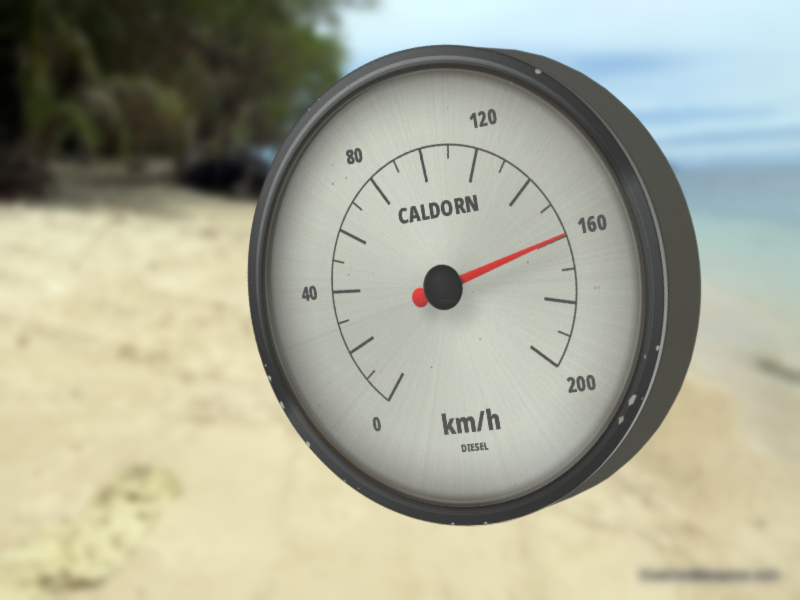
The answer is 160 km/h
